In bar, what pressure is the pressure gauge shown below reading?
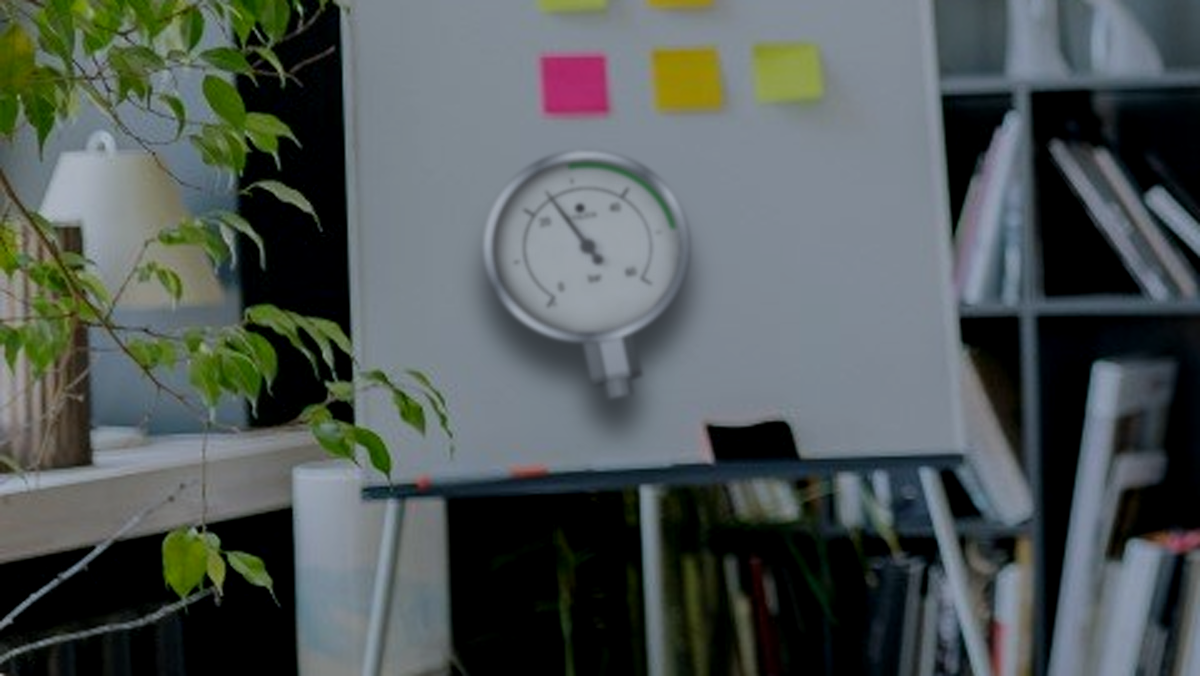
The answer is 25 bar
